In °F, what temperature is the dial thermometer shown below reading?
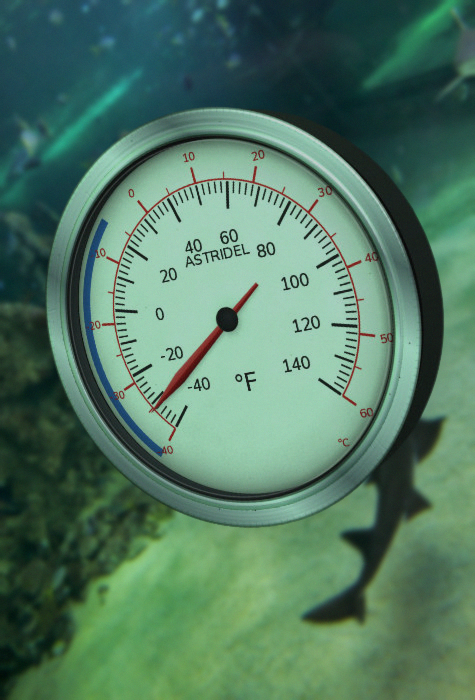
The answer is -32 °F
